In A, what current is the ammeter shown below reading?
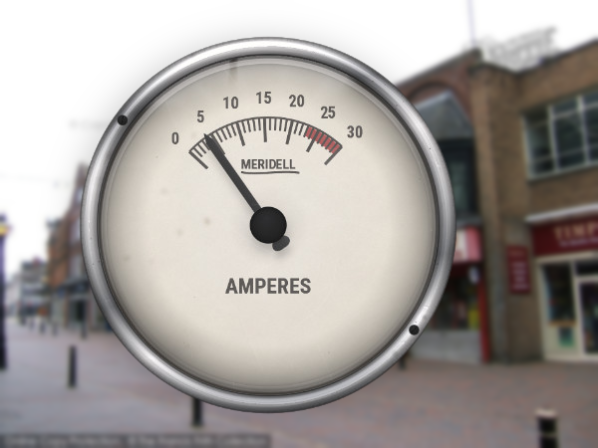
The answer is 4 A
